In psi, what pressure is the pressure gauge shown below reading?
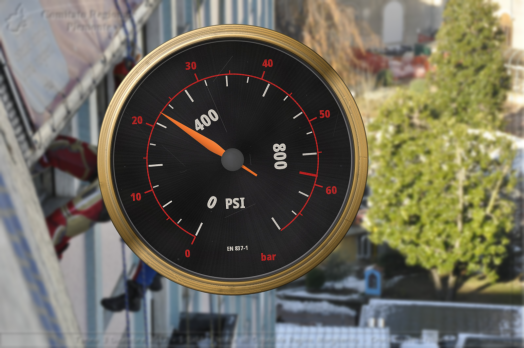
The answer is 325 psi
